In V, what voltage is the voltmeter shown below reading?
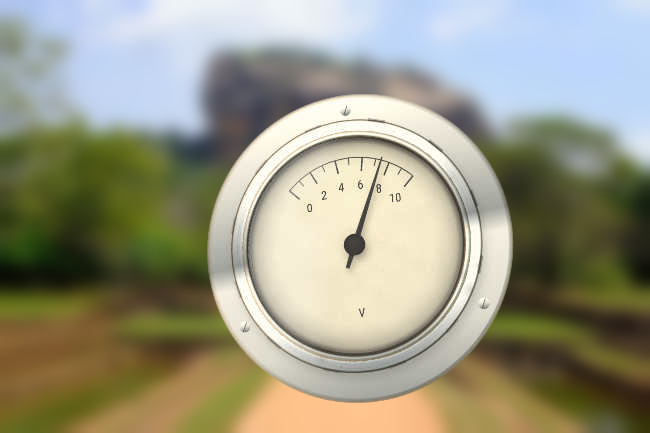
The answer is 7.5 V
